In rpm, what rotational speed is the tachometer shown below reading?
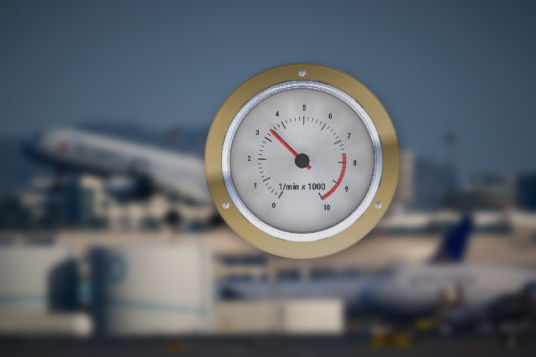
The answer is 3400 rpm
